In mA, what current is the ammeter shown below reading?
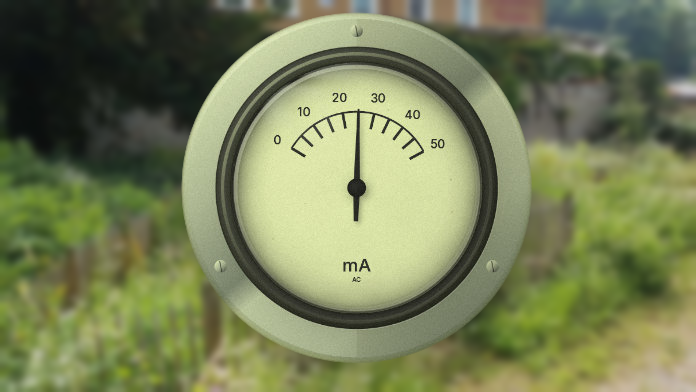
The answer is 25 mA
